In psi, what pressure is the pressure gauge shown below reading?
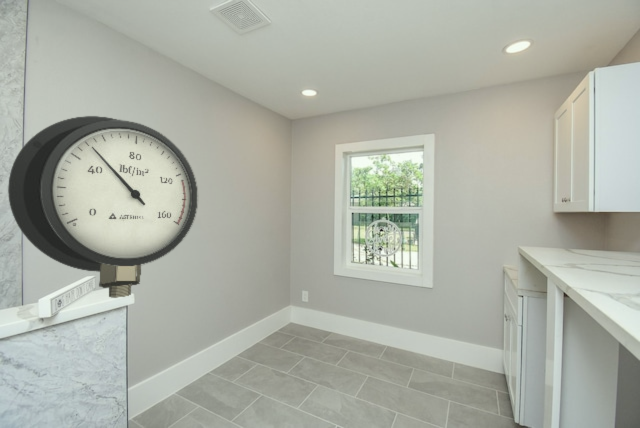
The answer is 50 psi
